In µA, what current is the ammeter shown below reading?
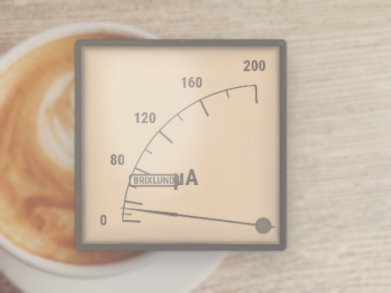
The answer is 30 µA
